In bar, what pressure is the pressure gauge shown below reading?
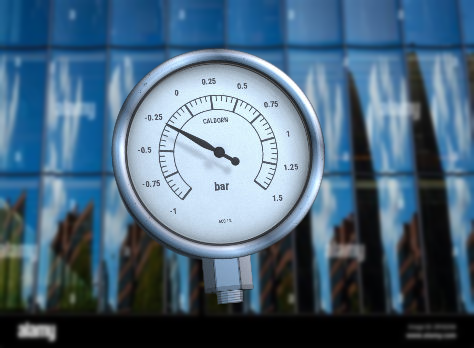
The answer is -0.25 bar
